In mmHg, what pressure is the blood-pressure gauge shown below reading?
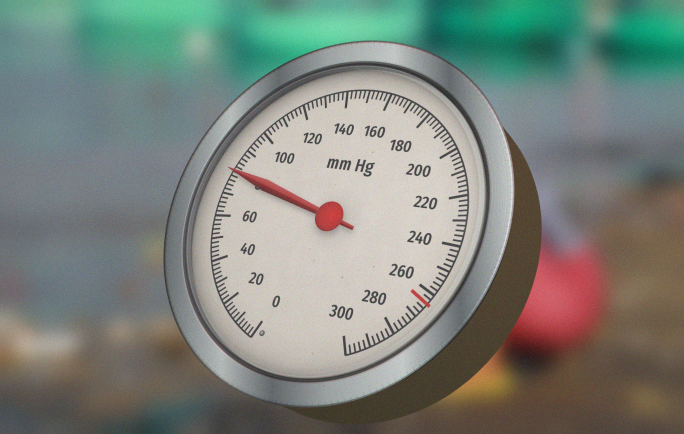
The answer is 80 mmHg
